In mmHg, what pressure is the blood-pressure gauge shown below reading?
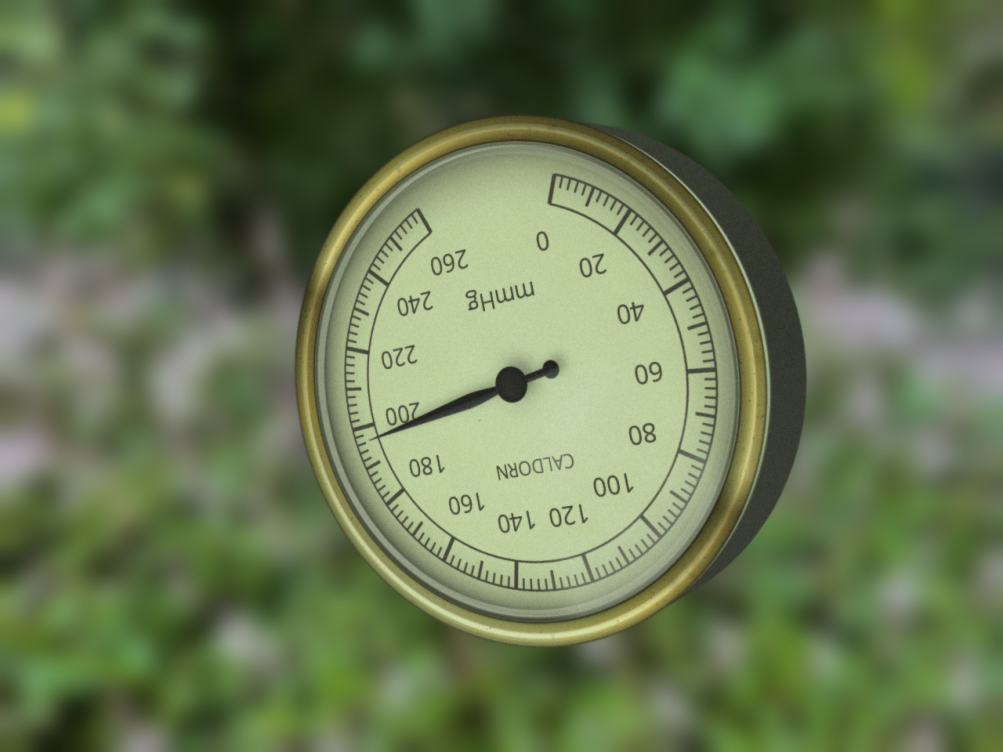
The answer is 196 mmHg
